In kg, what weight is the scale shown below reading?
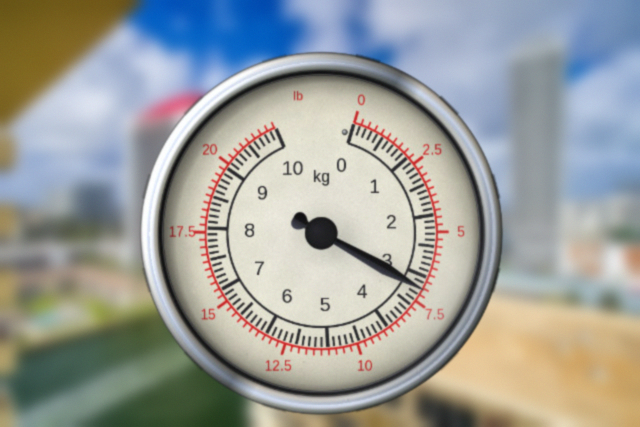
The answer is 3.2 kg
